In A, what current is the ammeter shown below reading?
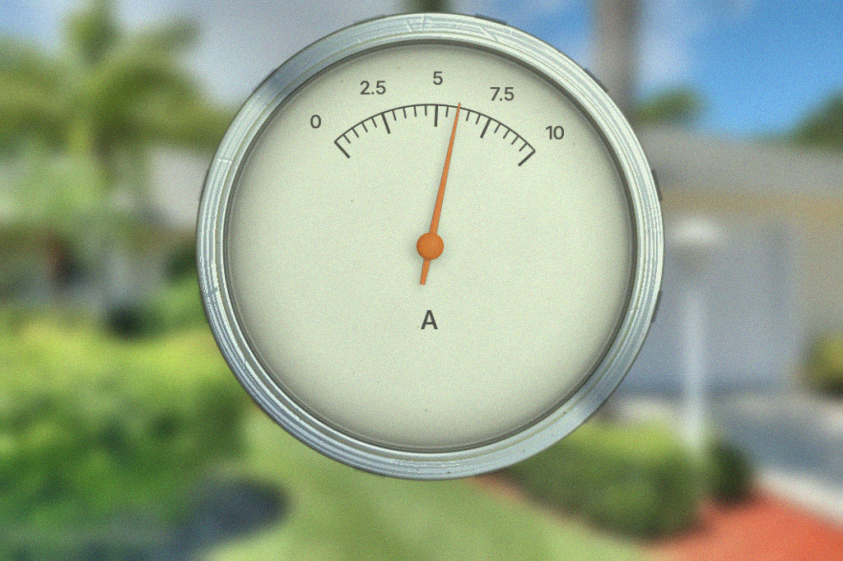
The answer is 6 A
